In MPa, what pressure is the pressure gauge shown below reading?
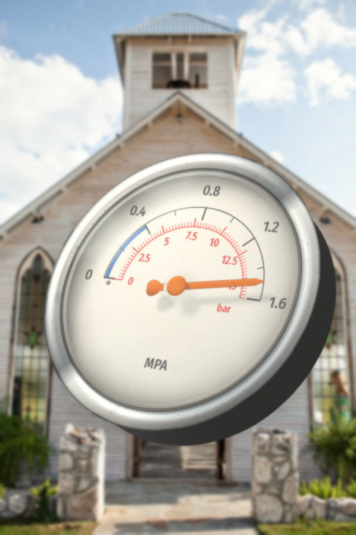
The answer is 1.5 MPa
